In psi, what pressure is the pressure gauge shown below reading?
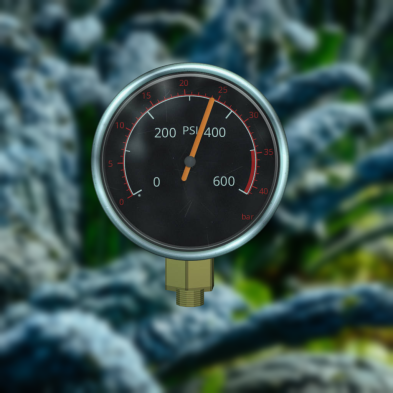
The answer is 350 psi
